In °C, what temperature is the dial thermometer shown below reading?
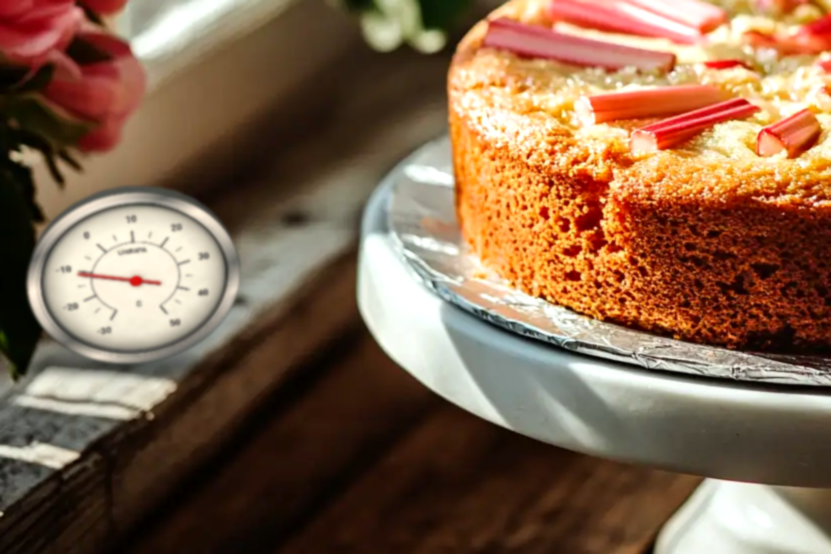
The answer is -10 °C
